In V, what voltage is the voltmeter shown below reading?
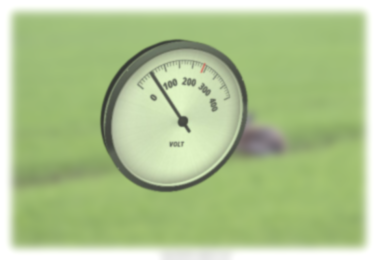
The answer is 50 V
